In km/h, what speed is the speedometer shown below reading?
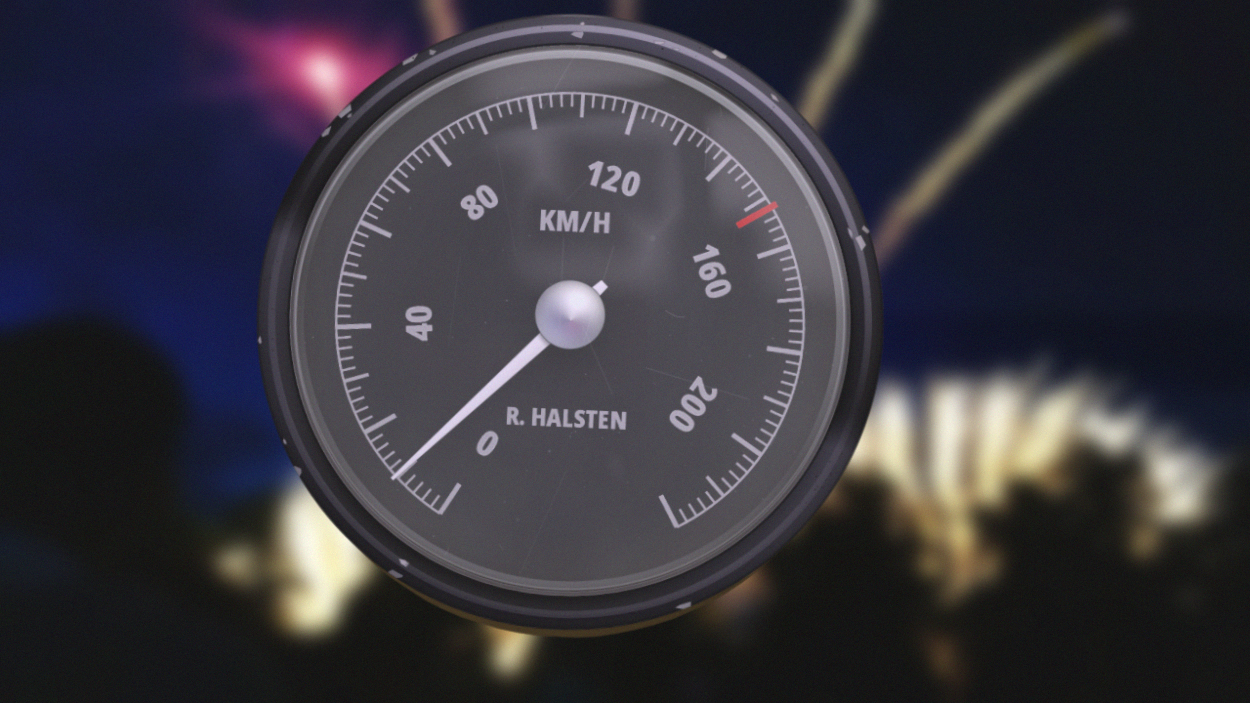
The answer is 10 km/h
